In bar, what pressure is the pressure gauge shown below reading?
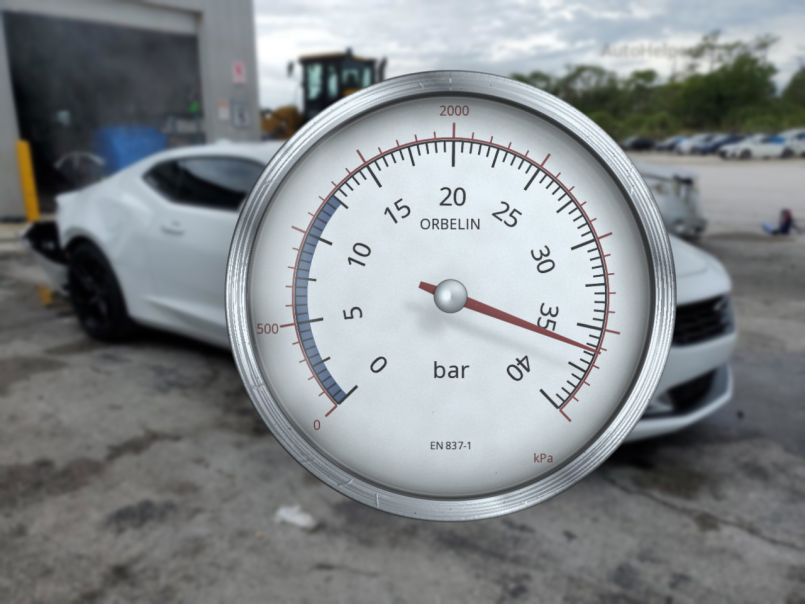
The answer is 36.25 bar
